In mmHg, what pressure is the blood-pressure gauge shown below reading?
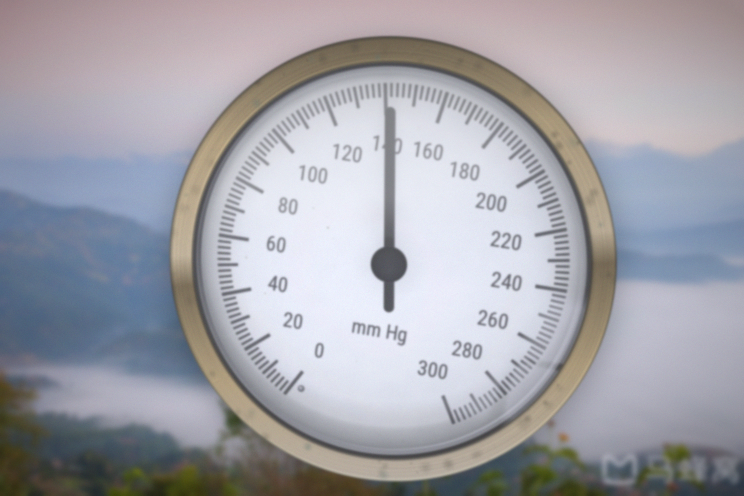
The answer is 142 mmHg
